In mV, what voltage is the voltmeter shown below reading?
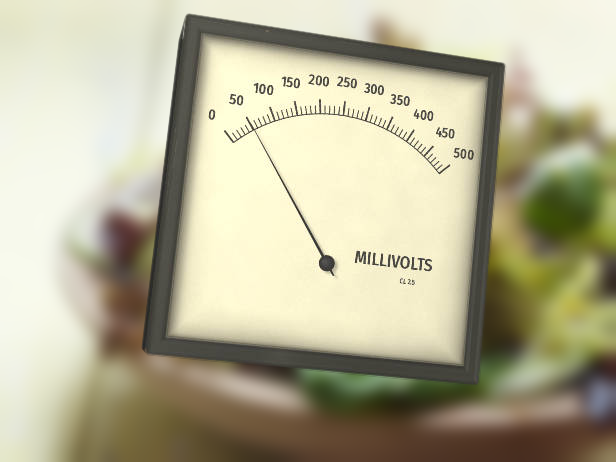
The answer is 50 mV
